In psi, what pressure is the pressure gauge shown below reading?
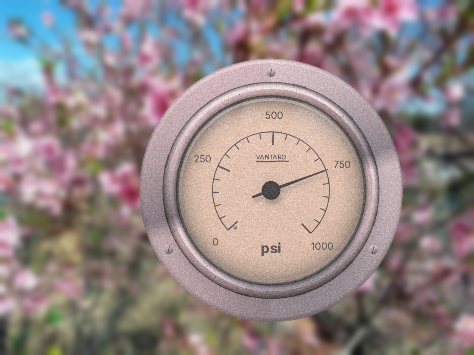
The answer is 750 psi
